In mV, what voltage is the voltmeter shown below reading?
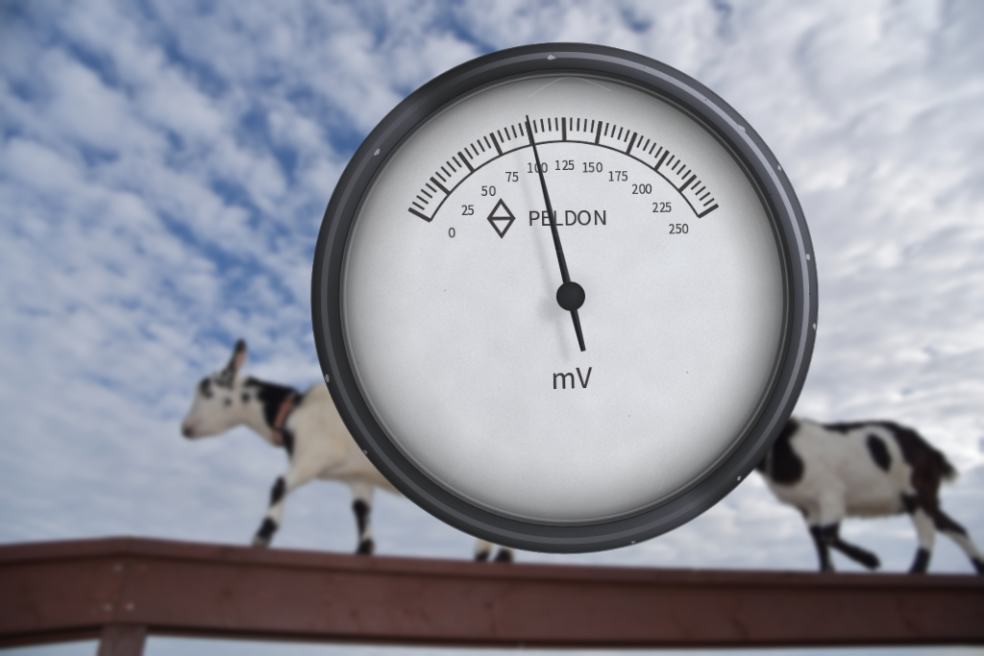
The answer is 100 mV
